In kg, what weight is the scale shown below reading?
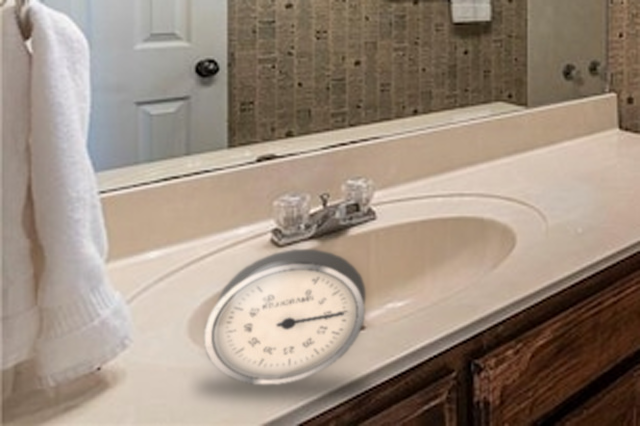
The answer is 10 kg
